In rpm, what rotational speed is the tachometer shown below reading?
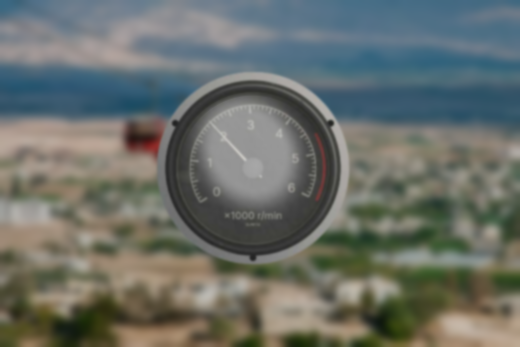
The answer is 2000 rpm
